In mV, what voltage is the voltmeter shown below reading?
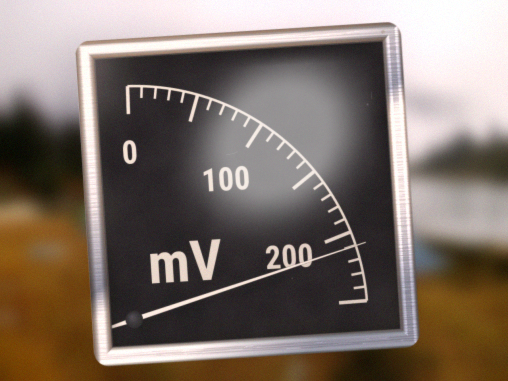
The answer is 210 mV
